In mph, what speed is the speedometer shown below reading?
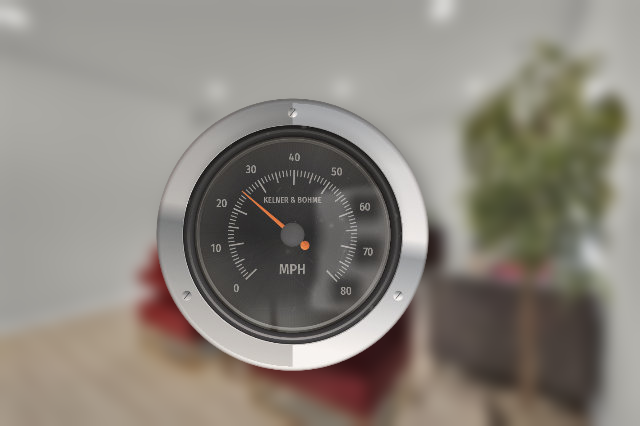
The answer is 25 mph
